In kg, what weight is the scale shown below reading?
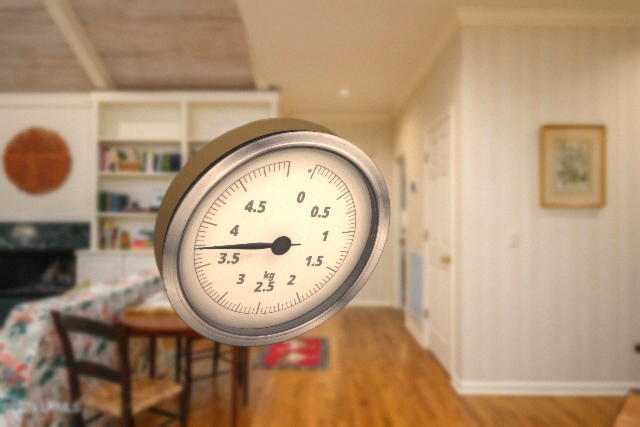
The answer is 3.75 kg
